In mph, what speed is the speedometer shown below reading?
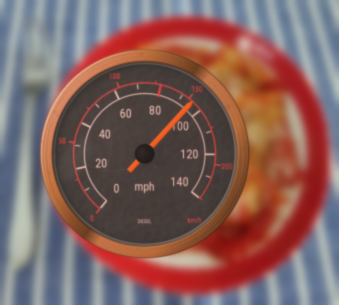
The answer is 95 mph
